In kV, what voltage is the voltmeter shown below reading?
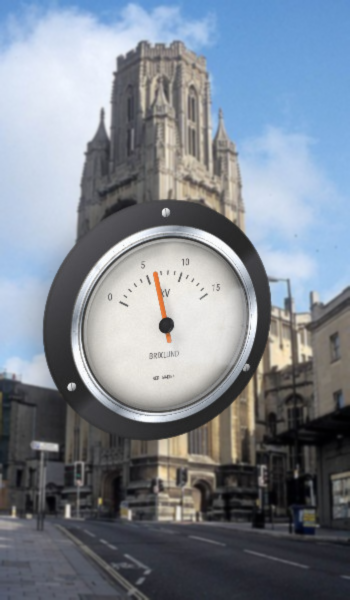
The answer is 6 kV
